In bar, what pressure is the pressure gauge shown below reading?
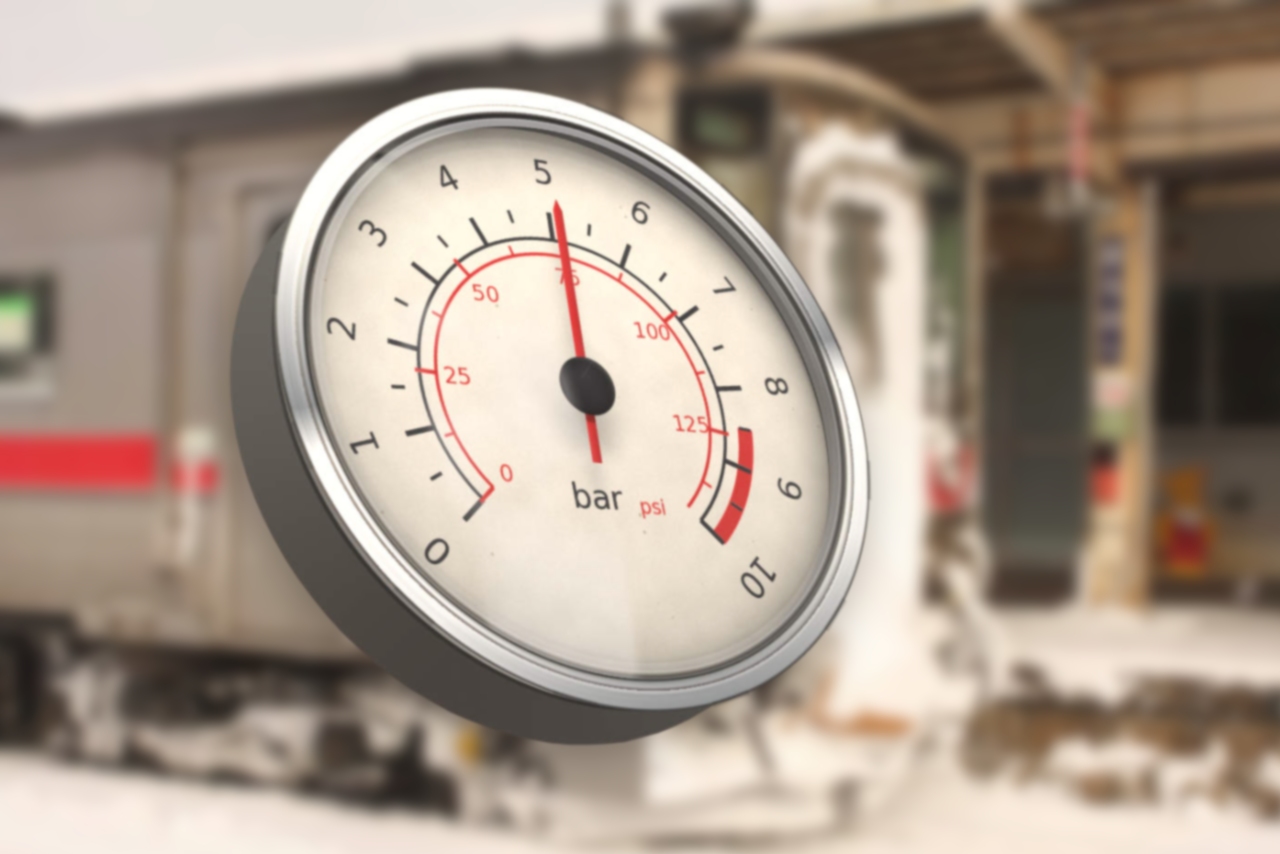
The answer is 5 bar
